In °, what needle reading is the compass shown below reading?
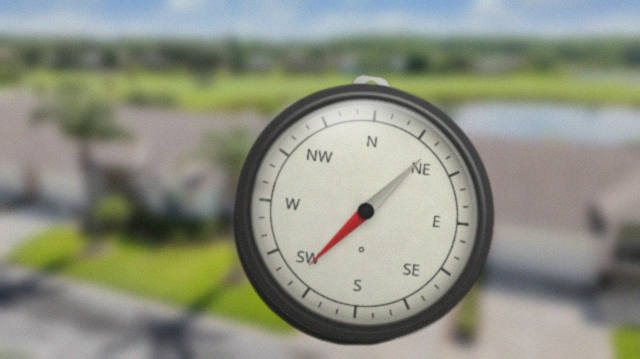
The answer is 220 °
